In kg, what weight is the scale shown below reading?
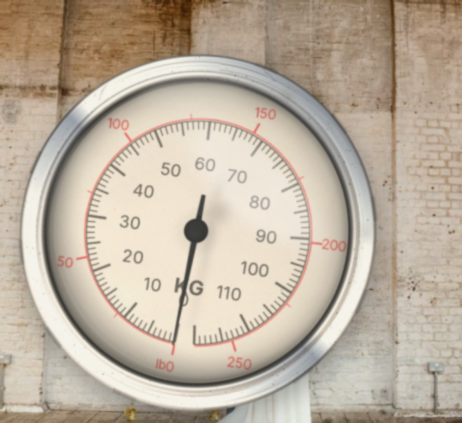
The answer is 0 kg
